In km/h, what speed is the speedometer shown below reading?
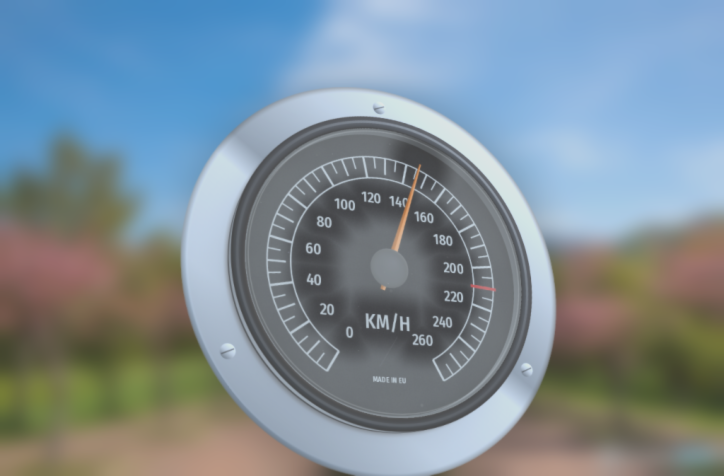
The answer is 145 km/h
